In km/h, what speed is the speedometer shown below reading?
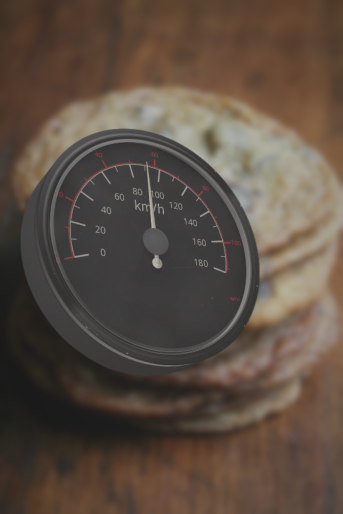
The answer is 90 km/h
